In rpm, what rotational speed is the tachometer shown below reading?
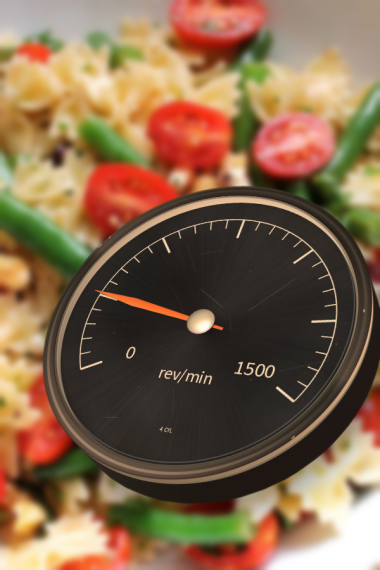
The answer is 250 rpm
